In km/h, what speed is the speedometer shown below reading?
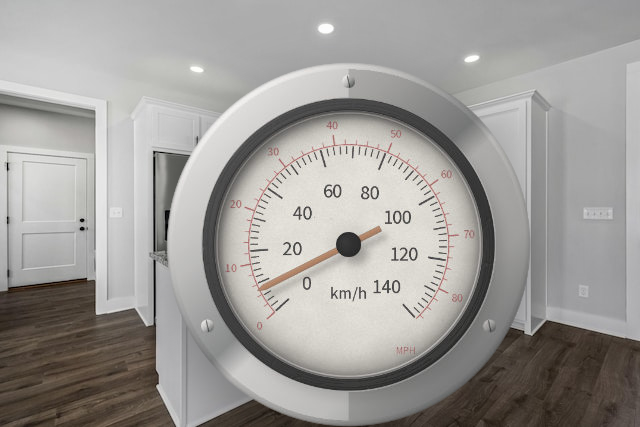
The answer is 8 km/h
